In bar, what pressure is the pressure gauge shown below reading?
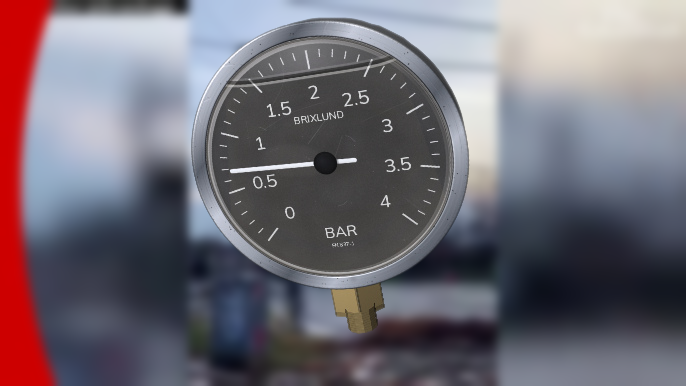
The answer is 0.7 bar
